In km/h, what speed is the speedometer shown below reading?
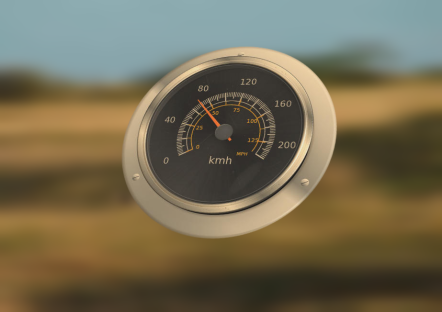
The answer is 70 km/h
